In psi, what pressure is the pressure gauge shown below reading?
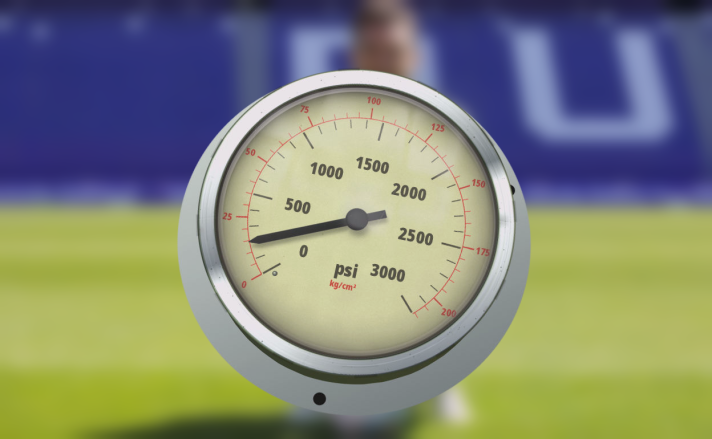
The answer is 200 psi
